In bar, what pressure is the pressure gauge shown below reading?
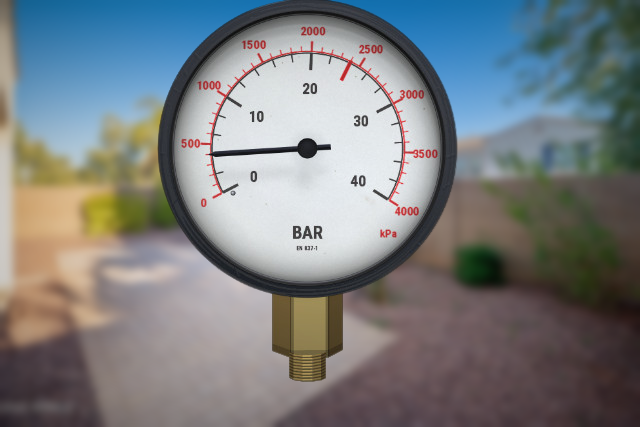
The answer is 4 bar
